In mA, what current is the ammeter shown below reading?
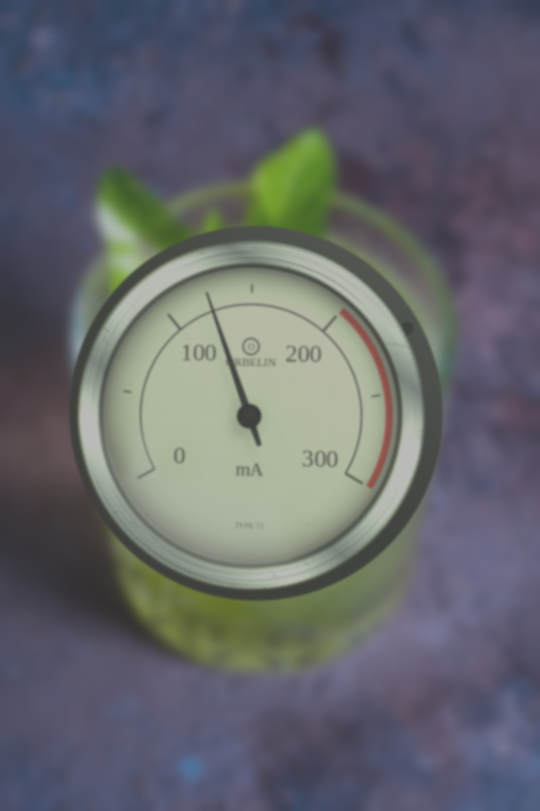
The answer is 125 mA
